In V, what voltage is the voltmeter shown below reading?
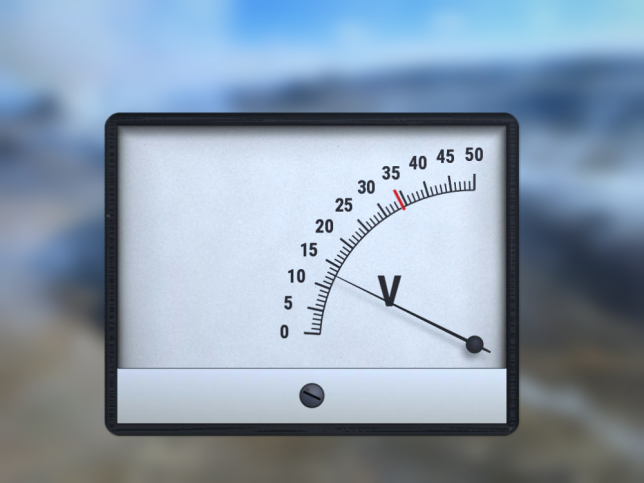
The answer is 13 V
